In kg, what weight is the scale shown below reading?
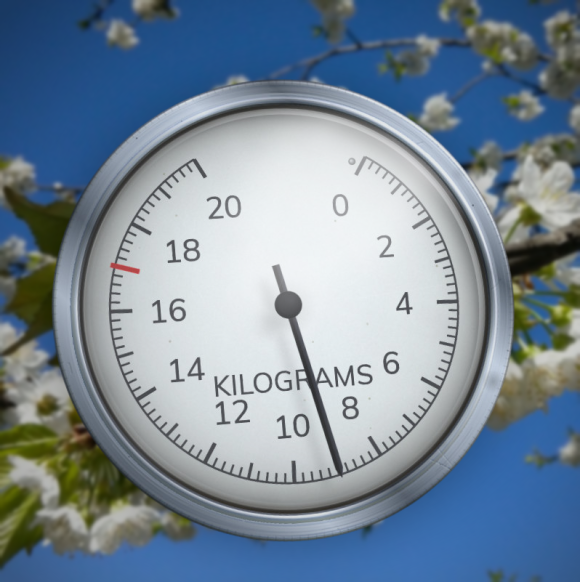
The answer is 9 kg
